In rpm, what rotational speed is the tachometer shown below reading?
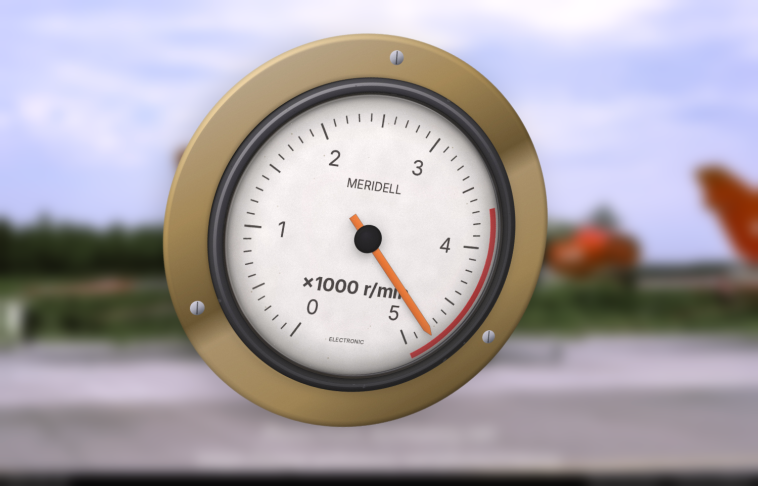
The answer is 4800 rpm
